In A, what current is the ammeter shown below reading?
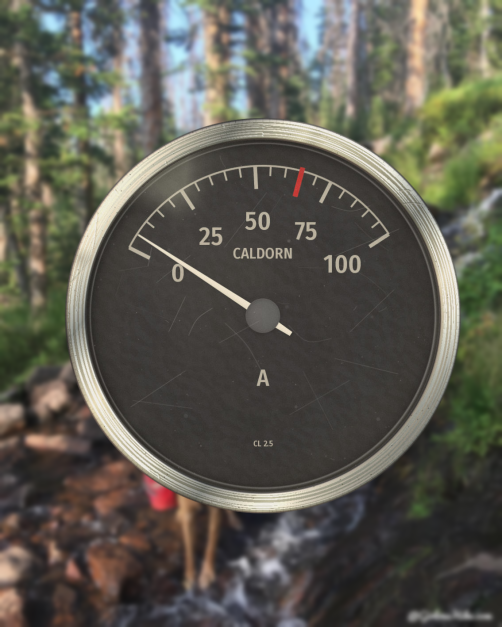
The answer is 5 A
